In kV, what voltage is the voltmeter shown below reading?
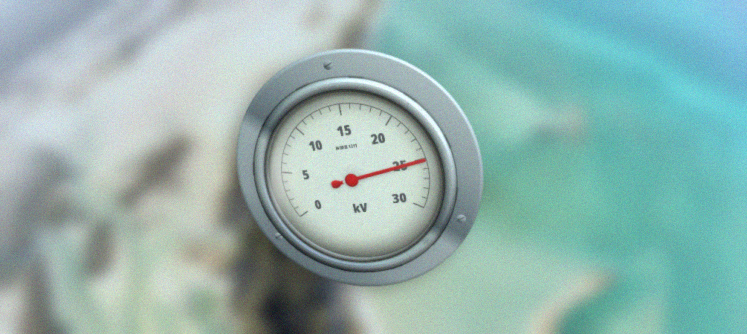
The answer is 25 kV
